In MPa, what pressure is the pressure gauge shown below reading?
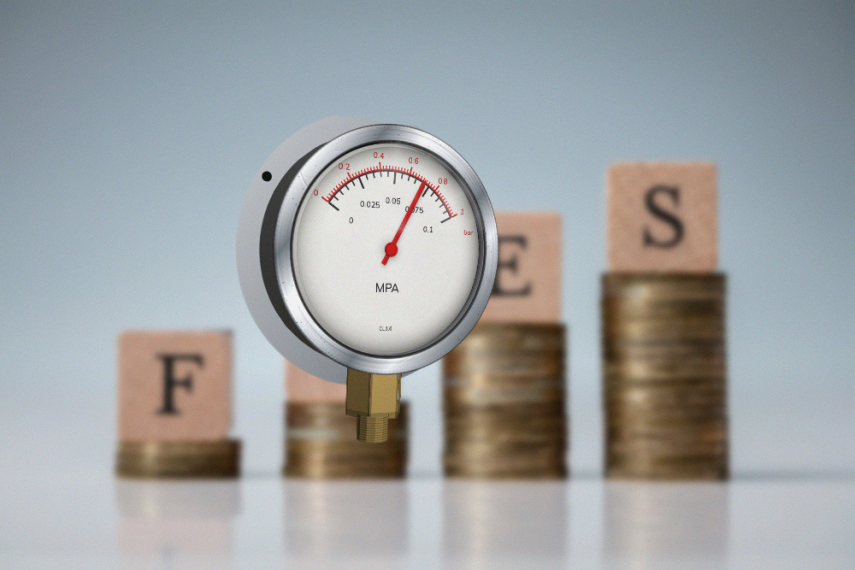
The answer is 0.07 MPa
